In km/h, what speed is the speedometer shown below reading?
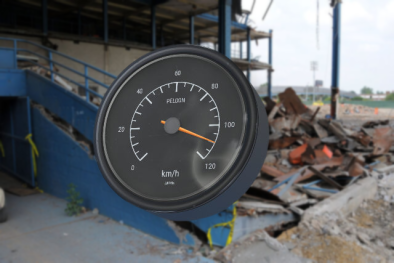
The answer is 110 km/h
